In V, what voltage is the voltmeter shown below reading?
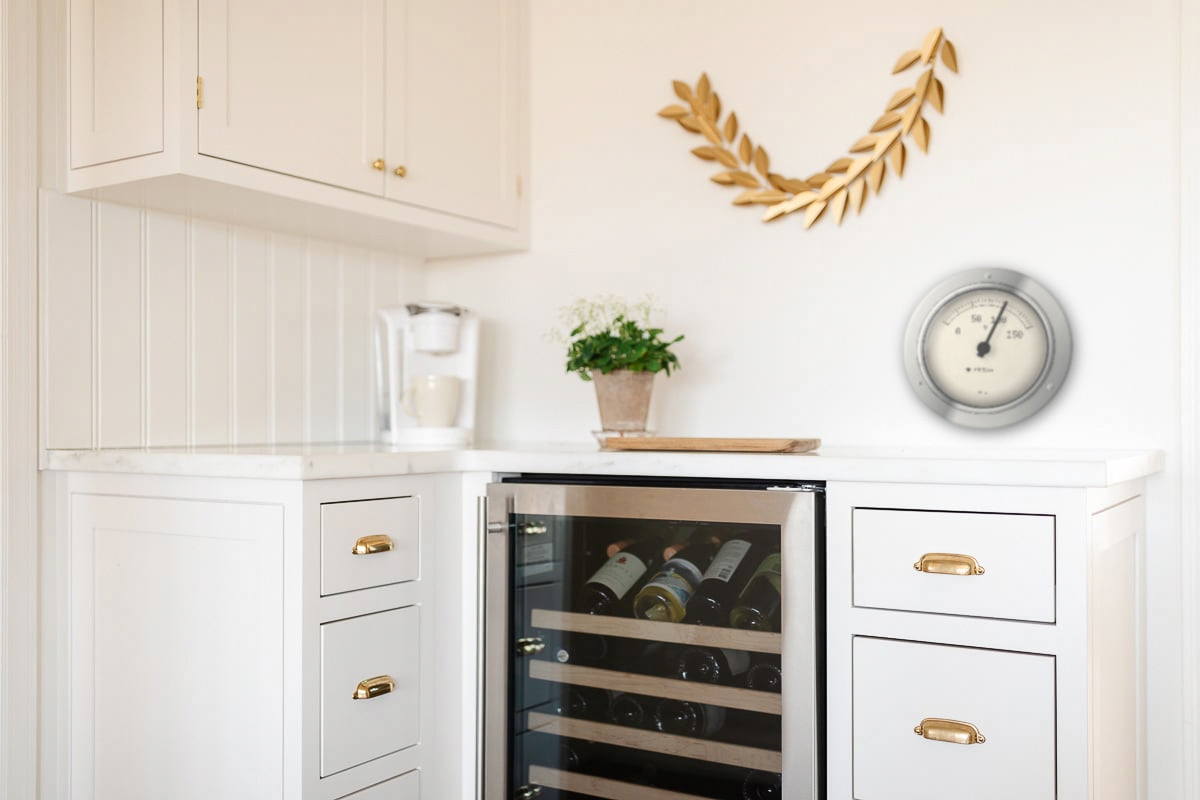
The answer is 100 V
